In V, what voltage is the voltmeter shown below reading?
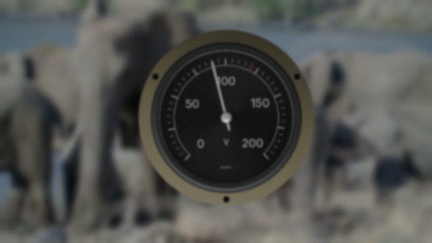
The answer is 90 V
